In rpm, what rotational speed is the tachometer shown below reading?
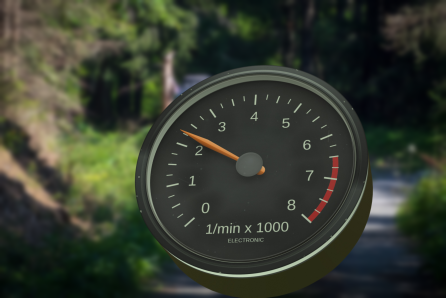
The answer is 2250 rpm
